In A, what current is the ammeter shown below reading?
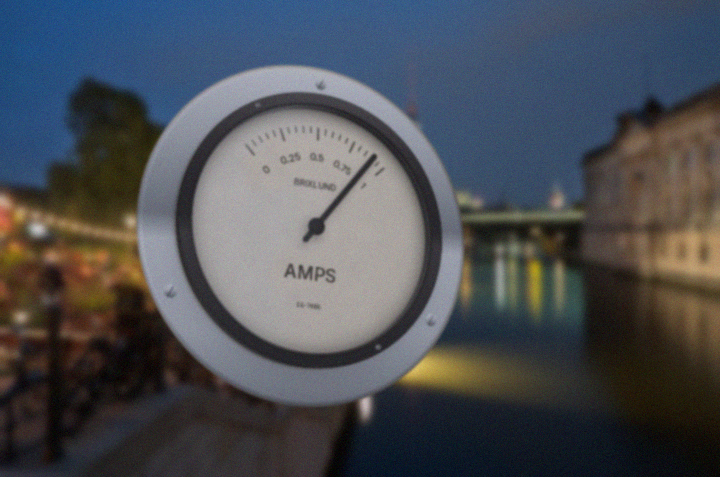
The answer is 0.9 A
